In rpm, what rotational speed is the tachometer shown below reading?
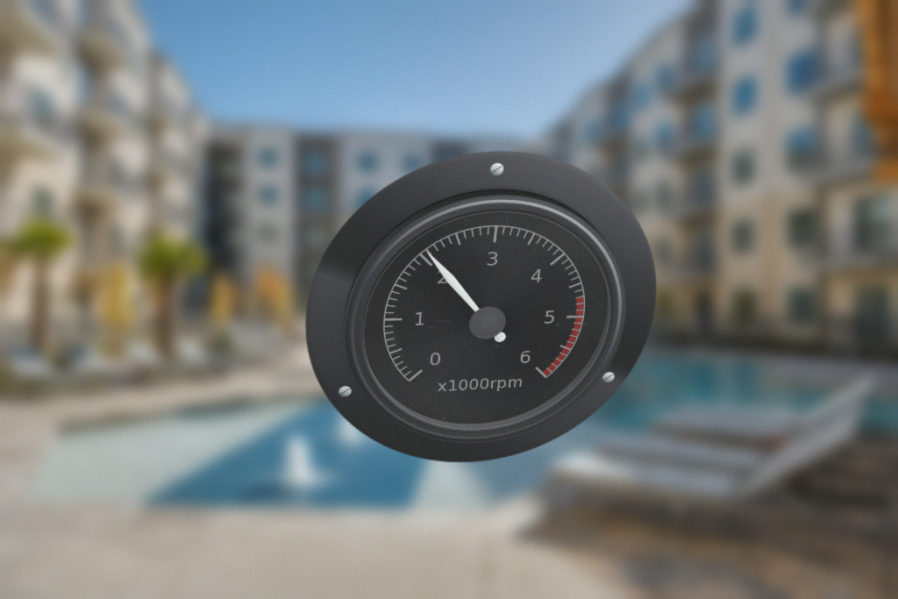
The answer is 2100 rpm
